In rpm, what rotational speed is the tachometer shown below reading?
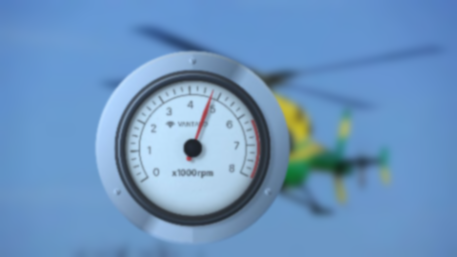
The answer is 4750 rpm
